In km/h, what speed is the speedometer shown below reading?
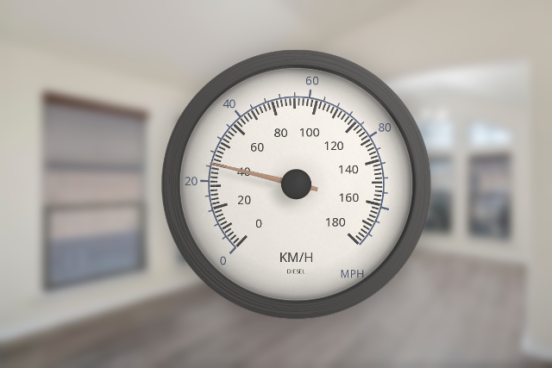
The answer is 40 km/h
